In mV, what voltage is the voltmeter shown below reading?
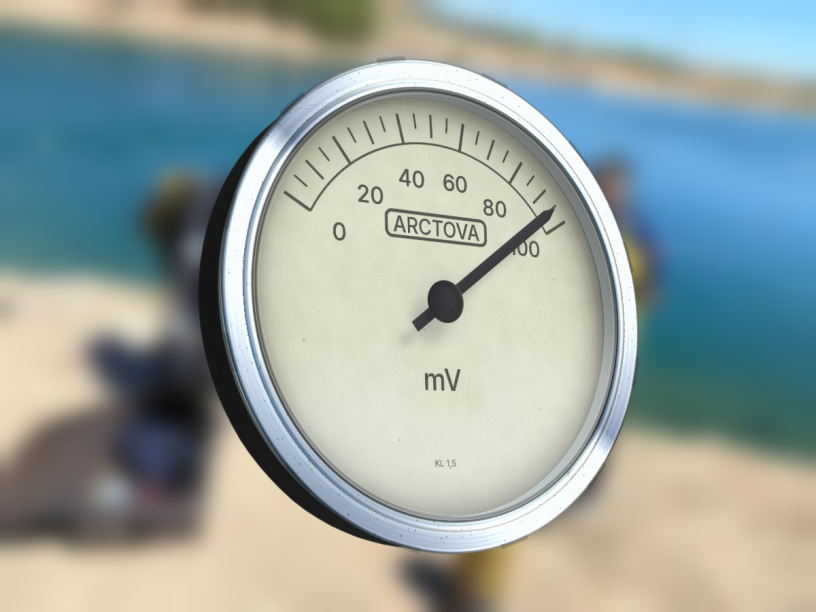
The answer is 95 mV
